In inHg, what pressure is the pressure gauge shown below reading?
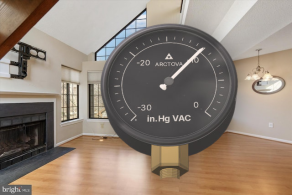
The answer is -10 inHg
